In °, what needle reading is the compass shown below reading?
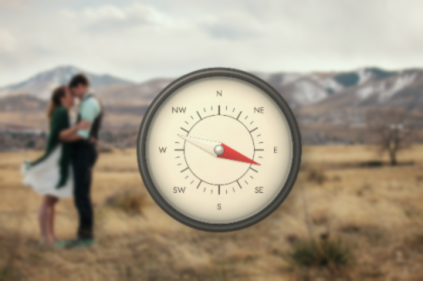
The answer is 110 °
